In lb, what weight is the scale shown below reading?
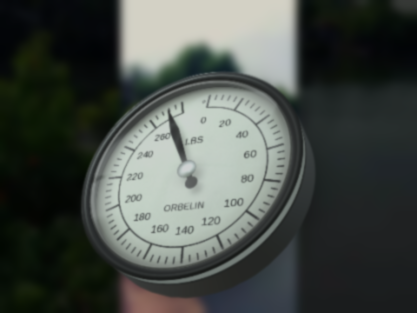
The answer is 272 lb
